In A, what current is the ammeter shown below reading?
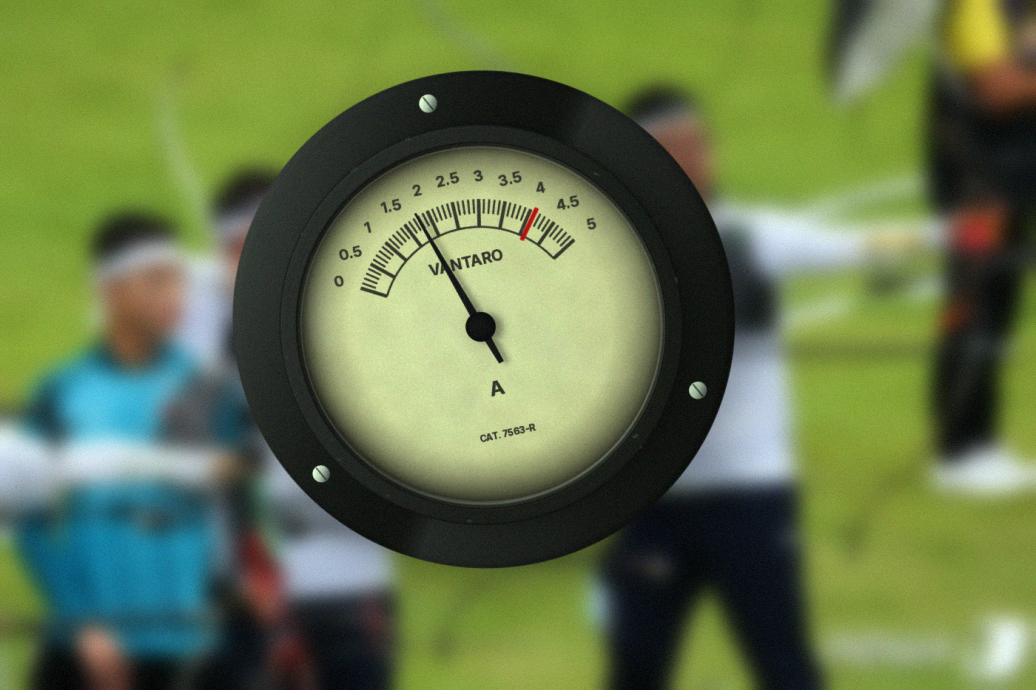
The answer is 1.8 A
